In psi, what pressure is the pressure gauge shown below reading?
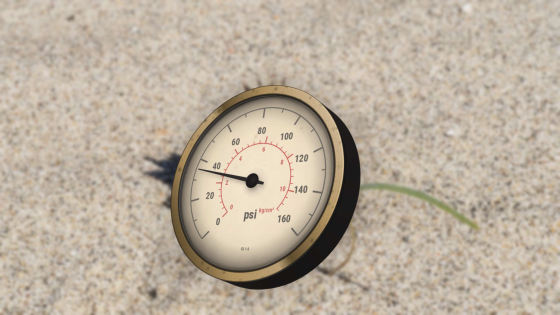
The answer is 35 psi
